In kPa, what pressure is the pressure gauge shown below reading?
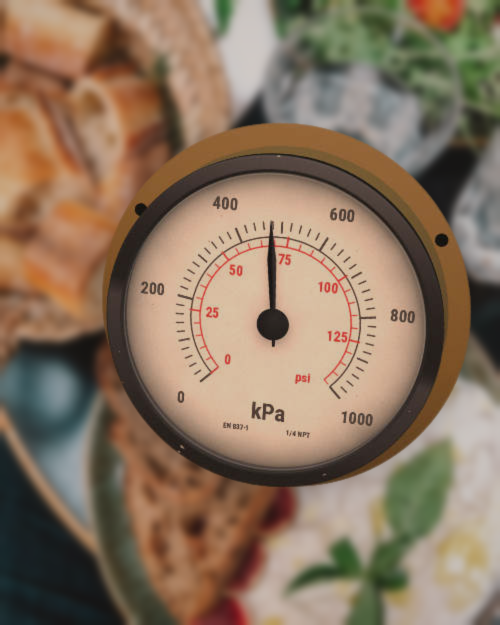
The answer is 480 kPa
